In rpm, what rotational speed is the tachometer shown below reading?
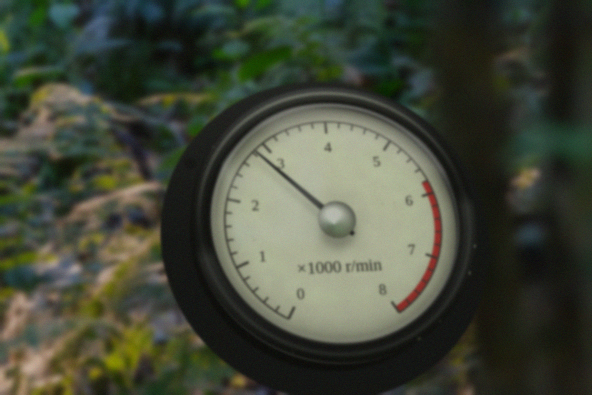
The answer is 2800 rpm
